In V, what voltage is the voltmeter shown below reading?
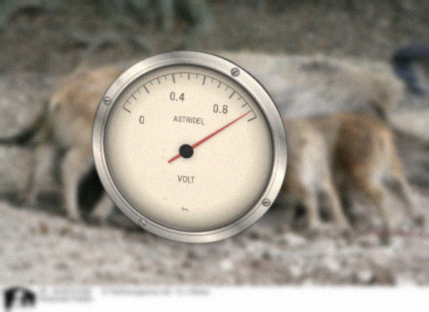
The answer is 0.95 V
